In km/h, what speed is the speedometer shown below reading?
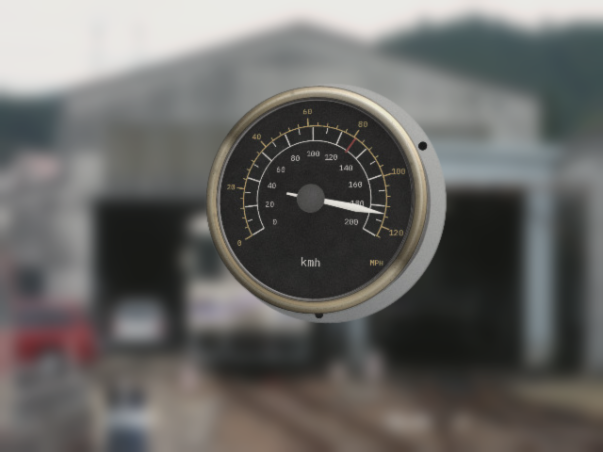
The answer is 185 km/h
